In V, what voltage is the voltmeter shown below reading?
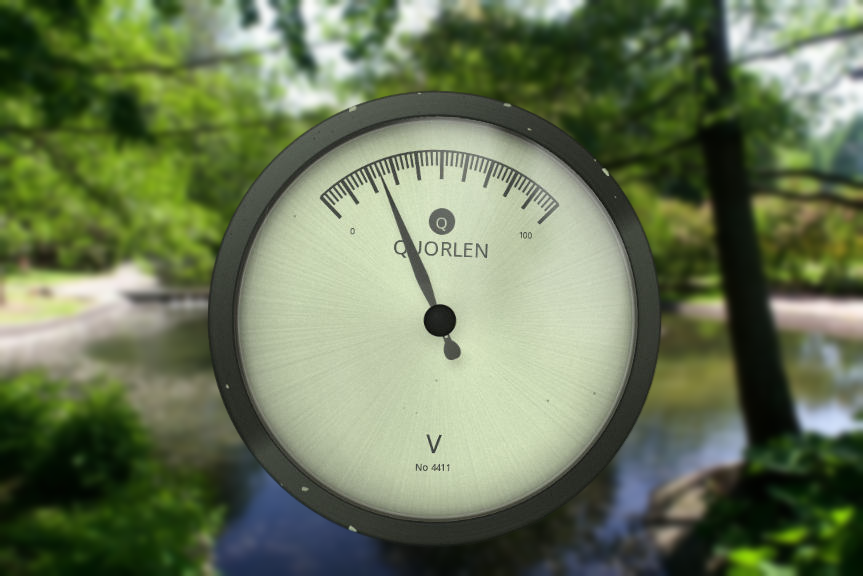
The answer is 24 V
